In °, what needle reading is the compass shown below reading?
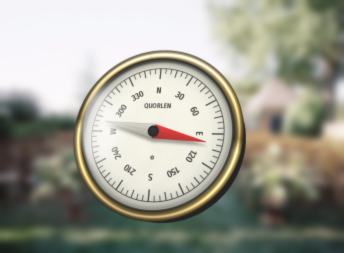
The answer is 100 °
